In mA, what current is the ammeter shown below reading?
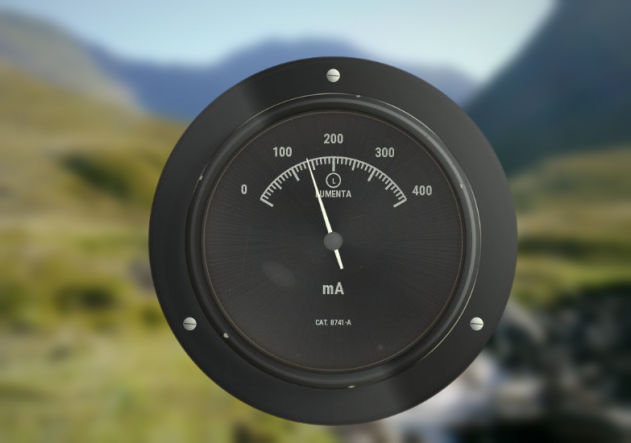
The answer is 140 mA
